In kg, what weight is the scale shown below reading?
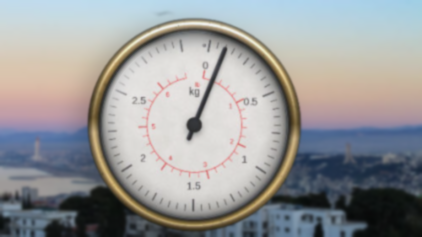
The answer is 0.1 kg
